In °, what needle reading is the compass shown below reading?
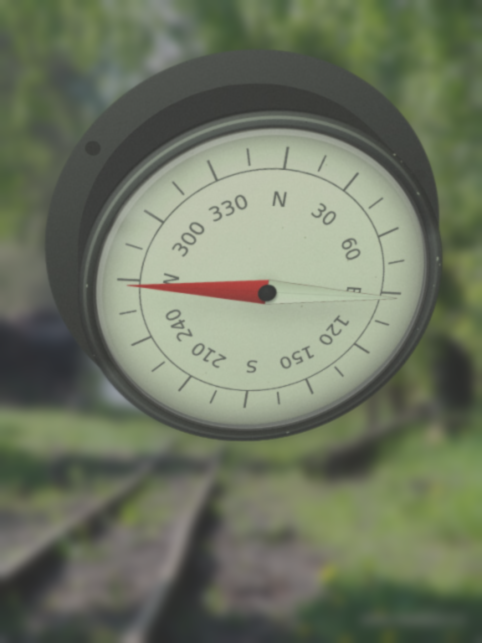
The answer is 270 °
